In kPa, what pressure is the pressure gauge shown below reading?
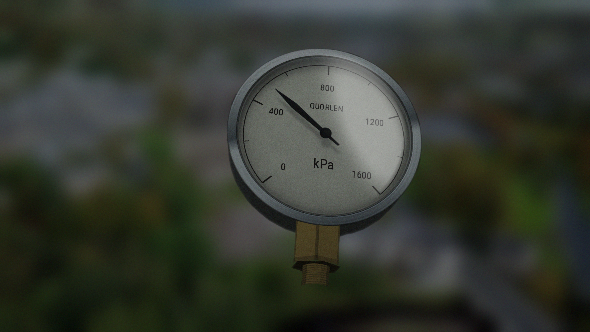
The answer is 500 kPa
